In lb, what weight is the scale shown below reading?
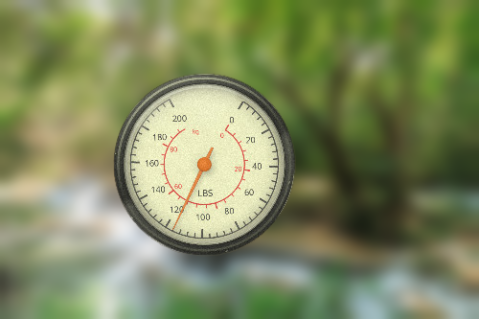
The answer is 116 lb
